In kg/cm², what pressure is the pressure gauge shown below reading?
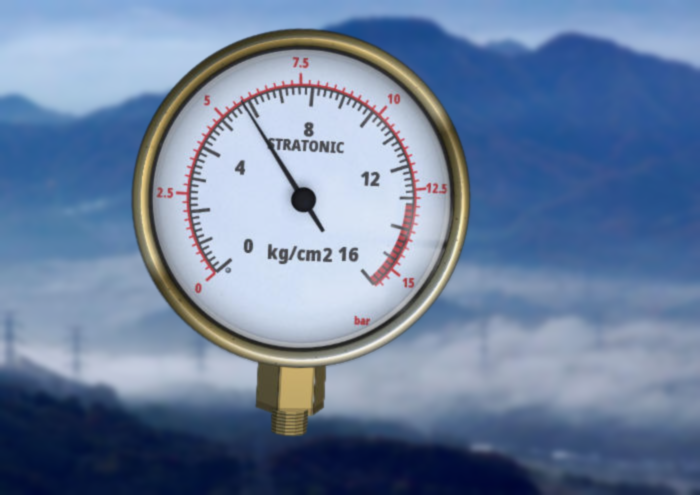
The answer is 5.8 kg/cm²
